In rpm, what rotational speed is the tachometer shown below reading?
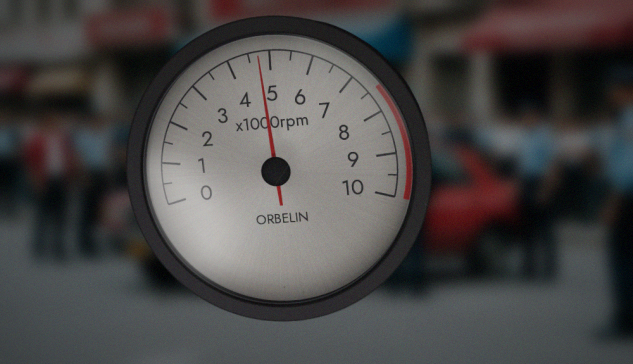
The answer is 4750 rpm
